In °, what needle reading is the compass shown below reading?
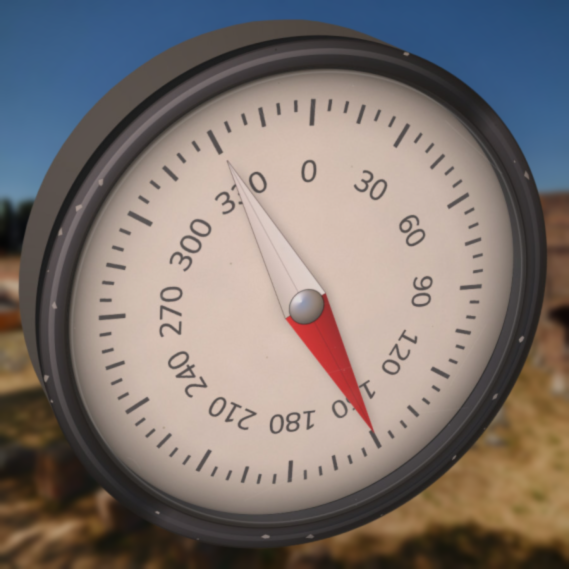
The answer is 150 °
